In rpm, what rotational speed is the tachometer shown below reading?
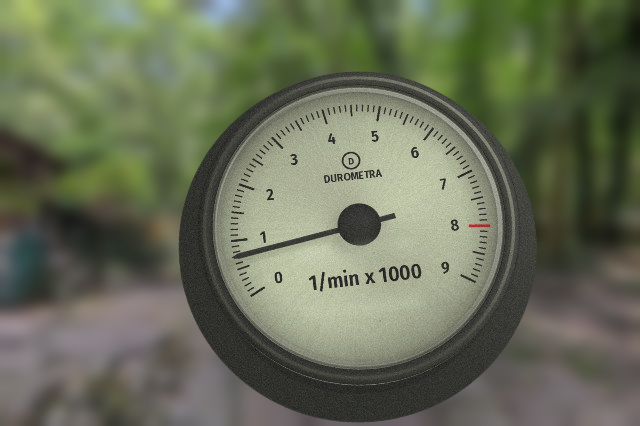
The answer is 700 rpm
